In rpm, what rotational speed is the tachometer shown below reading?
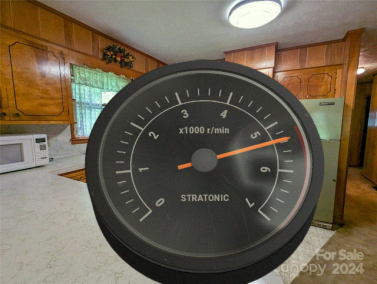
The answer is 5400 rpm
